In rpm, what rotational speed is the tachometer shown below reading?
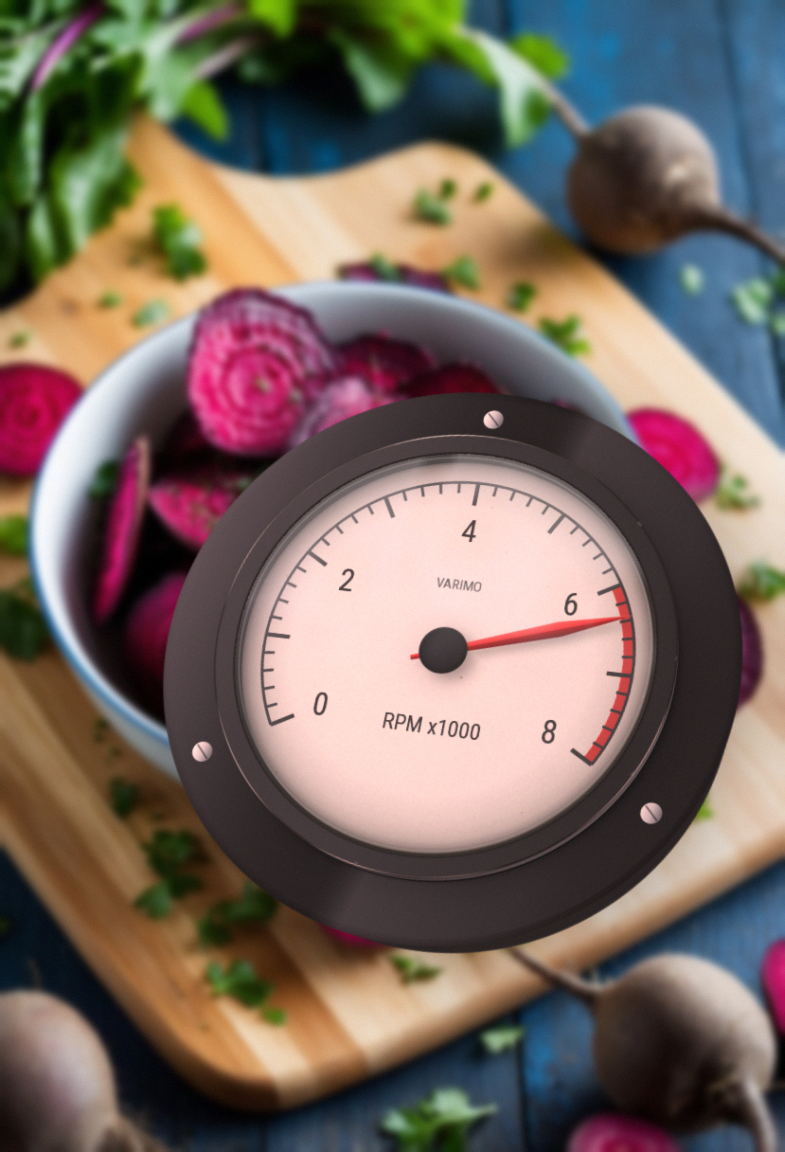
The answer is 6400 rpm
